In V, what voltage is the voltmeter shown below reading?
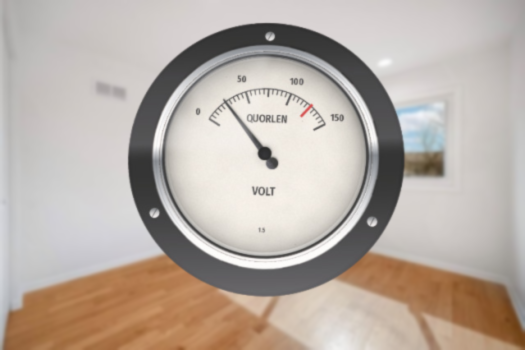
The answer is 25 V
